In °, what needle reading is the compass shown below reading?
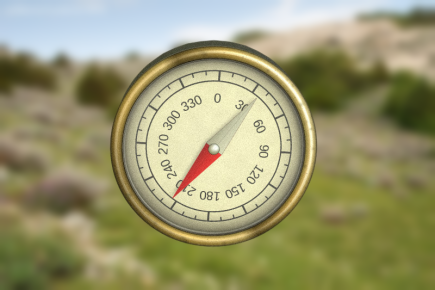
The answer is 215 °
